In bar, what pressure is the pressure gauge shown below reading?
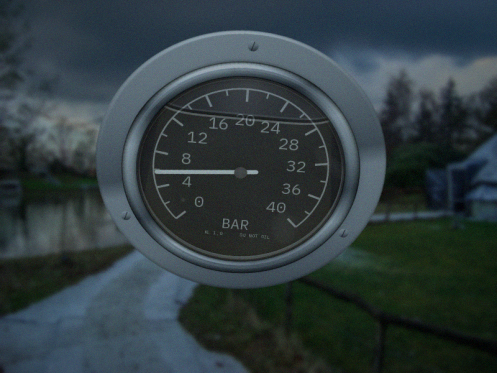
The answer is 6 bar
